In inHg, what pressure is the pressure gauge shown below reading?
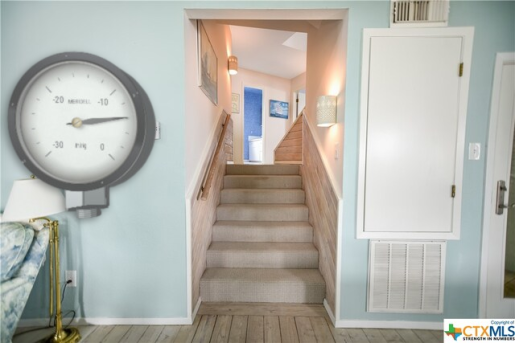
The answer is -6 inHg
